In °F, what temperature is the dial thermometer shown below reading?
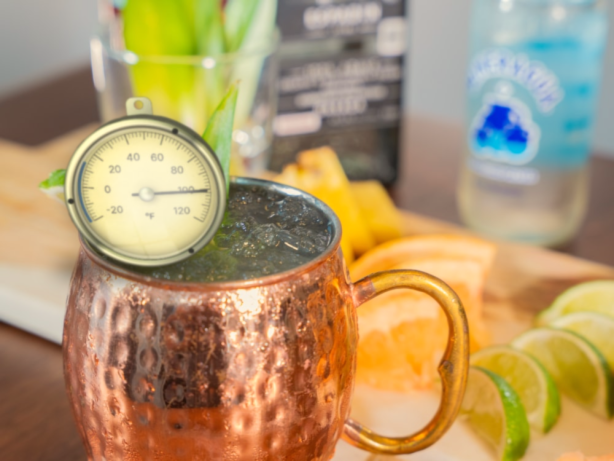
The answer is 100 °F
